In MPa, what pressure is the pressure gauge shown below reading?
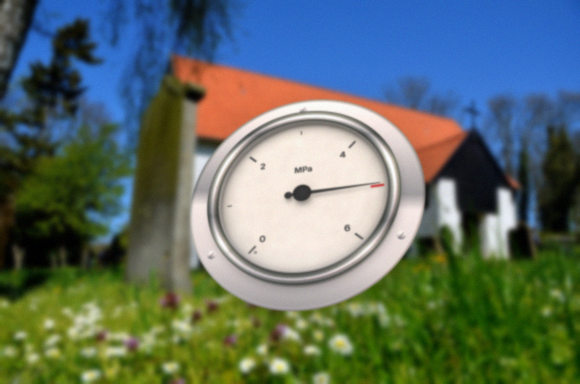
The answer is 5 MPa
